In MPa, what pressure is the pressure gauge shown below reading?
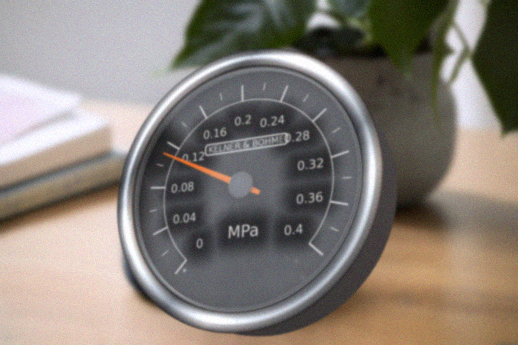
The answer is 0.11 MPa
